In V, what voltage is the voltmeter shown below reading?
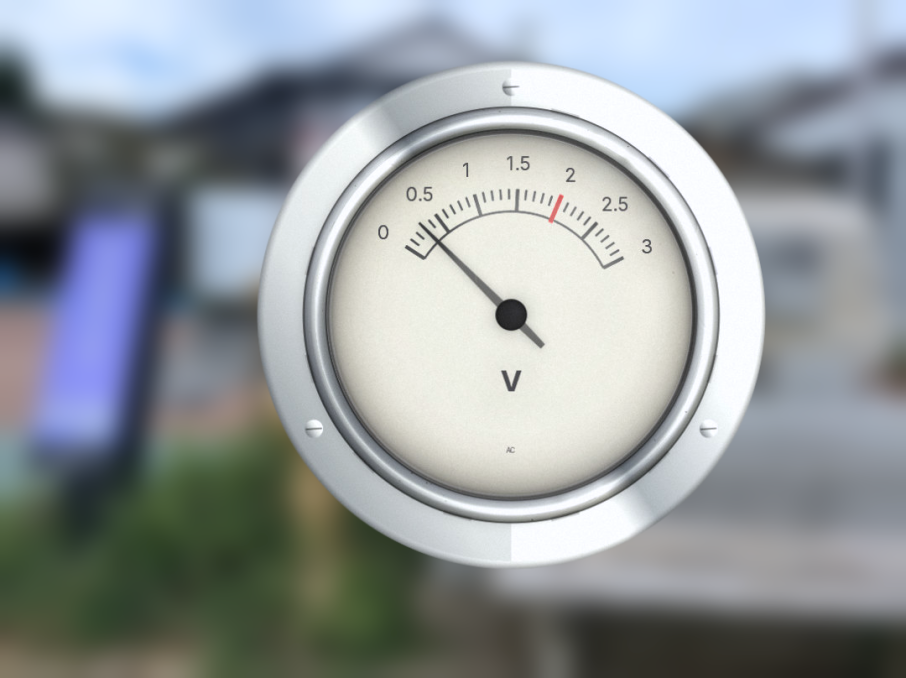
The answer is 0.3 V
